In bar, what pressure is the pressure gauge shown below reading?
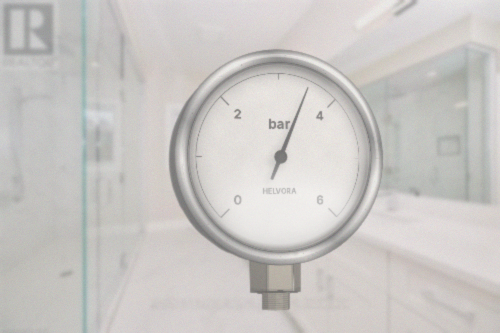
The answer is 3.5 bar
